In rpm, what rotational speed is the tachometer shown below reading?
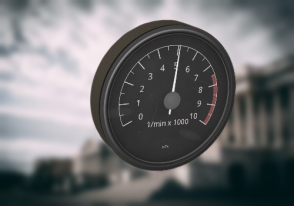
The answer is 5000 rpm
